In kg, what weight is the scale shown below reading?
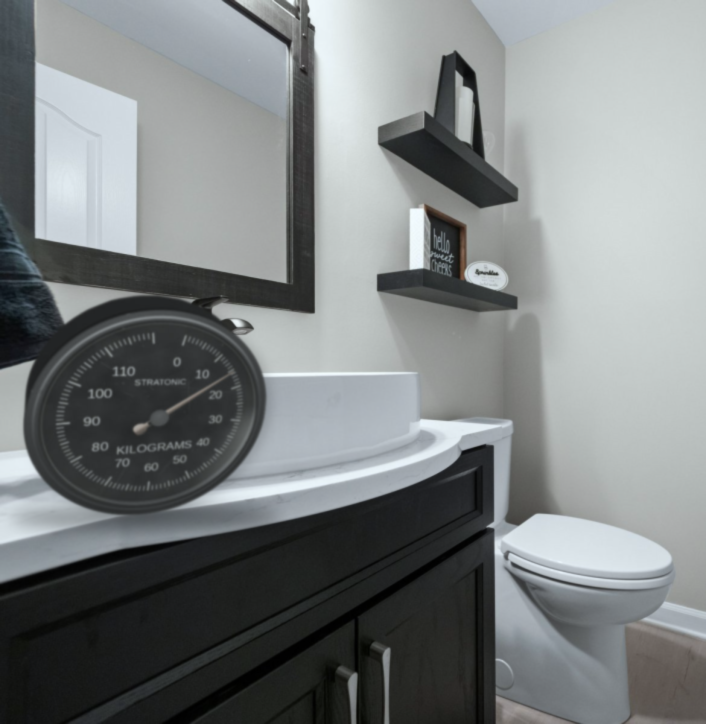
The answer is 15 kg
